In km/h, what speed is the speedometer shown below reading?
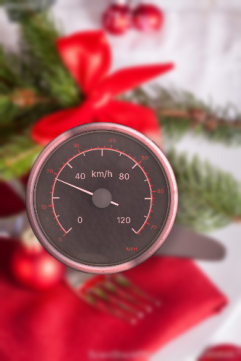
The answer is 30 km/h
